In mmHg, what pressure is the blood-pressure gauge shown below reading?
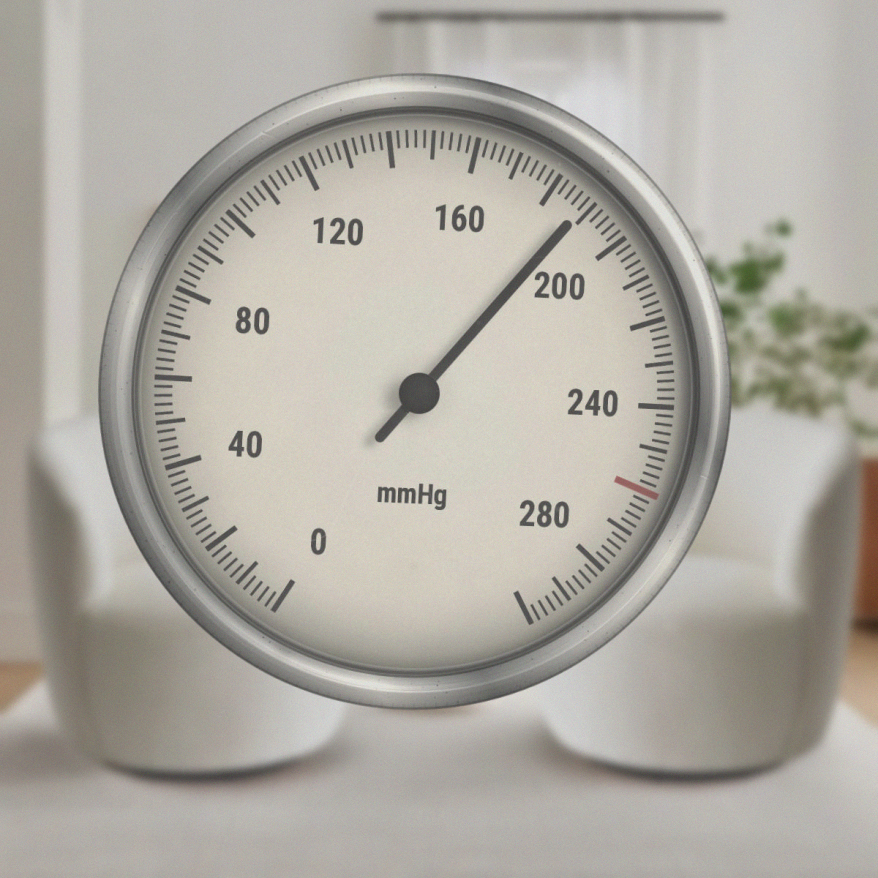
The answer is 188 mmHg
